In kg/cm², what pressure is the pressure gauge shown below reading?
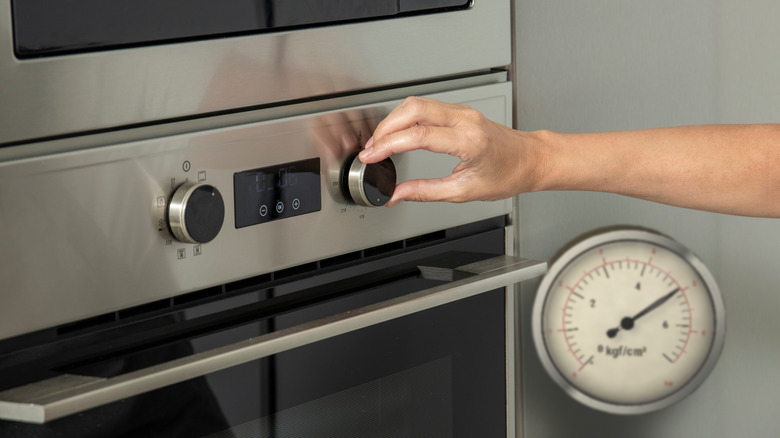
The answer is 5 kg/cm²
